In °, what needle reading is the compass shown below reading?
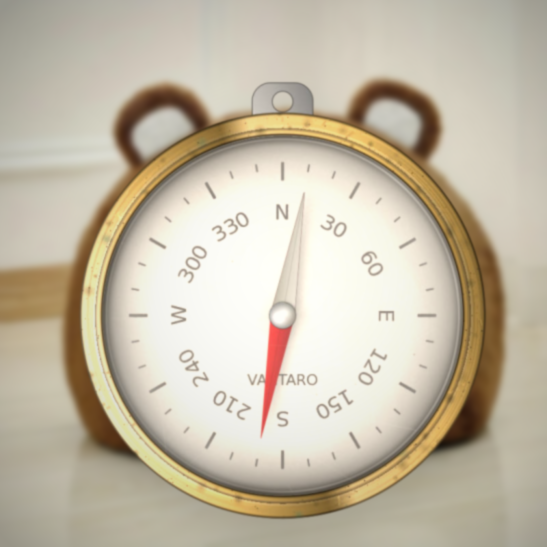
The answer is 190 °
